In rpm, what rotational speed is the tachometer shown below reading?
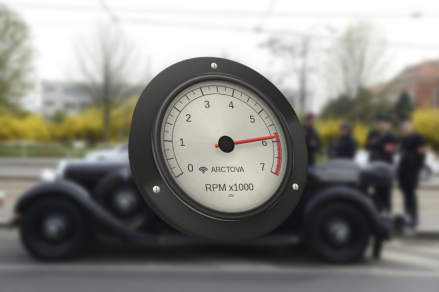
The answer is 5875 rpm
